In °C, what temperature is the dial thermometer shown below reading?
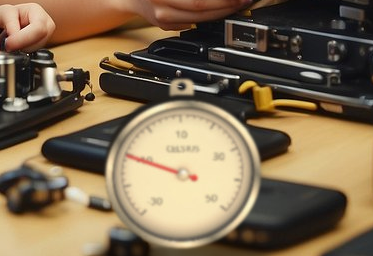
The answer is -10 °C
